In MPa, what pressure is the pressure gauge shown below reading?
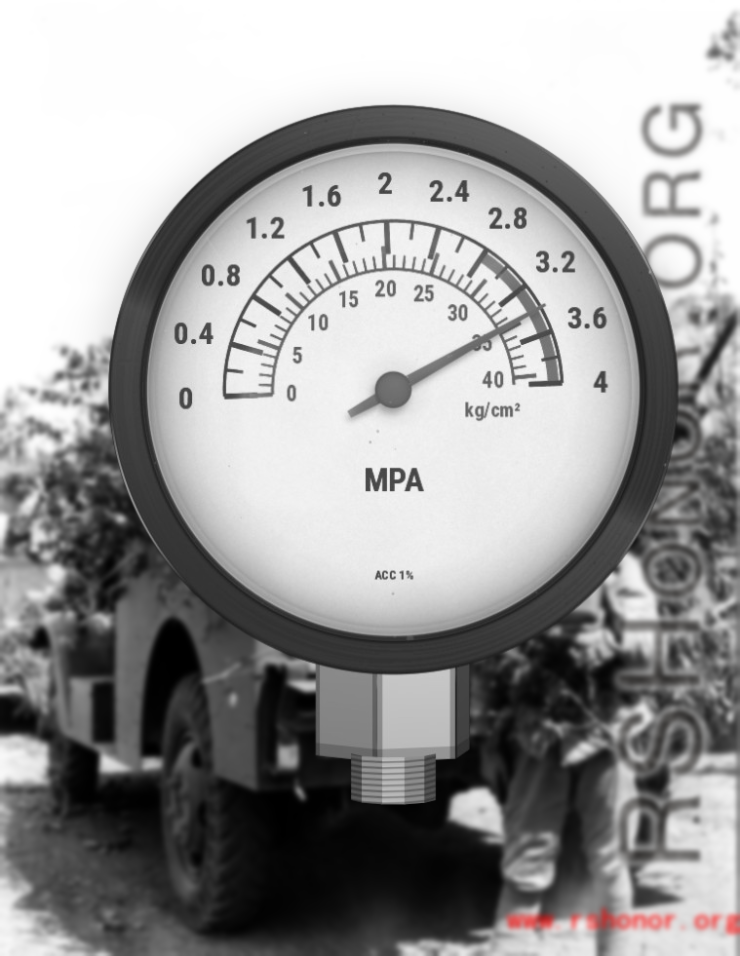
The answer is 3.4 MPa
